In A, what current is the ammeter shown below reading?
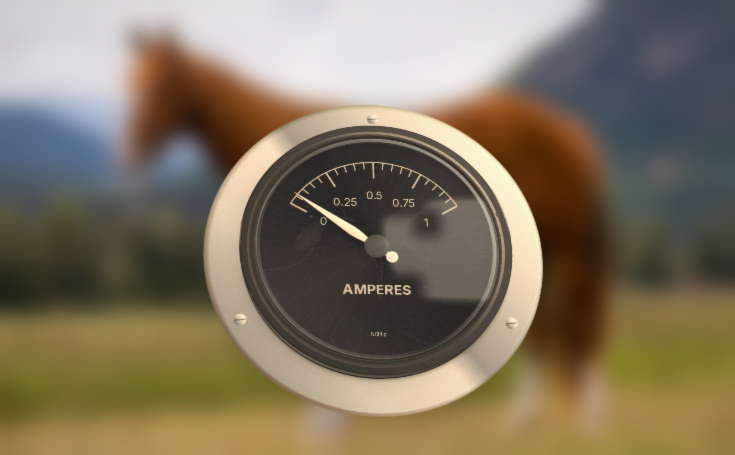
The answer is 0.05 A
